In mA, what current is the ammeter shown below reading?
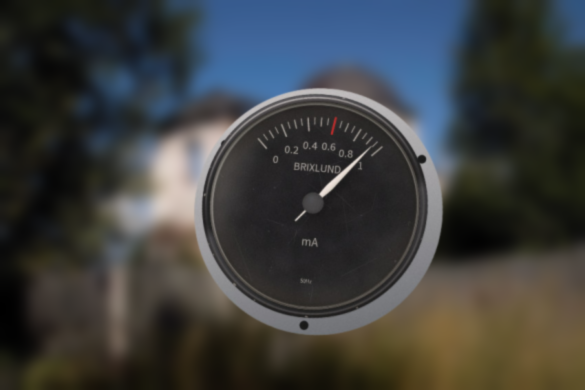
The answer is 0.95 mA
